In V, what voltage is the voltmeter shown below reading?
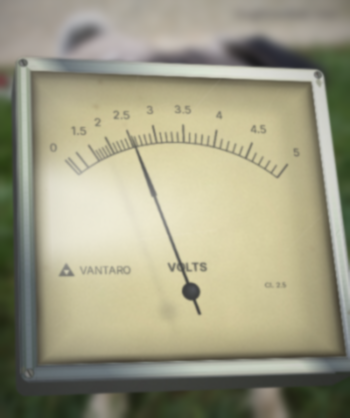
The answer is 2.5 V
